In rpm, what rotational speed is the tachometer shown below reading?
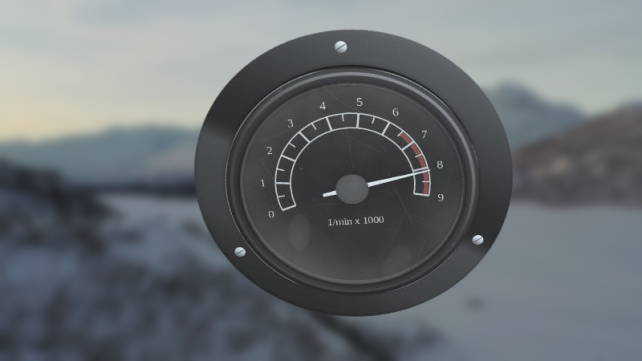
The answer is 8000 rpm
